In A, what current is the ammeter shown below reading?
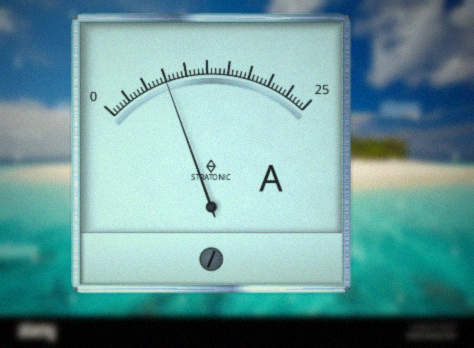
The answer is 7.5 A
